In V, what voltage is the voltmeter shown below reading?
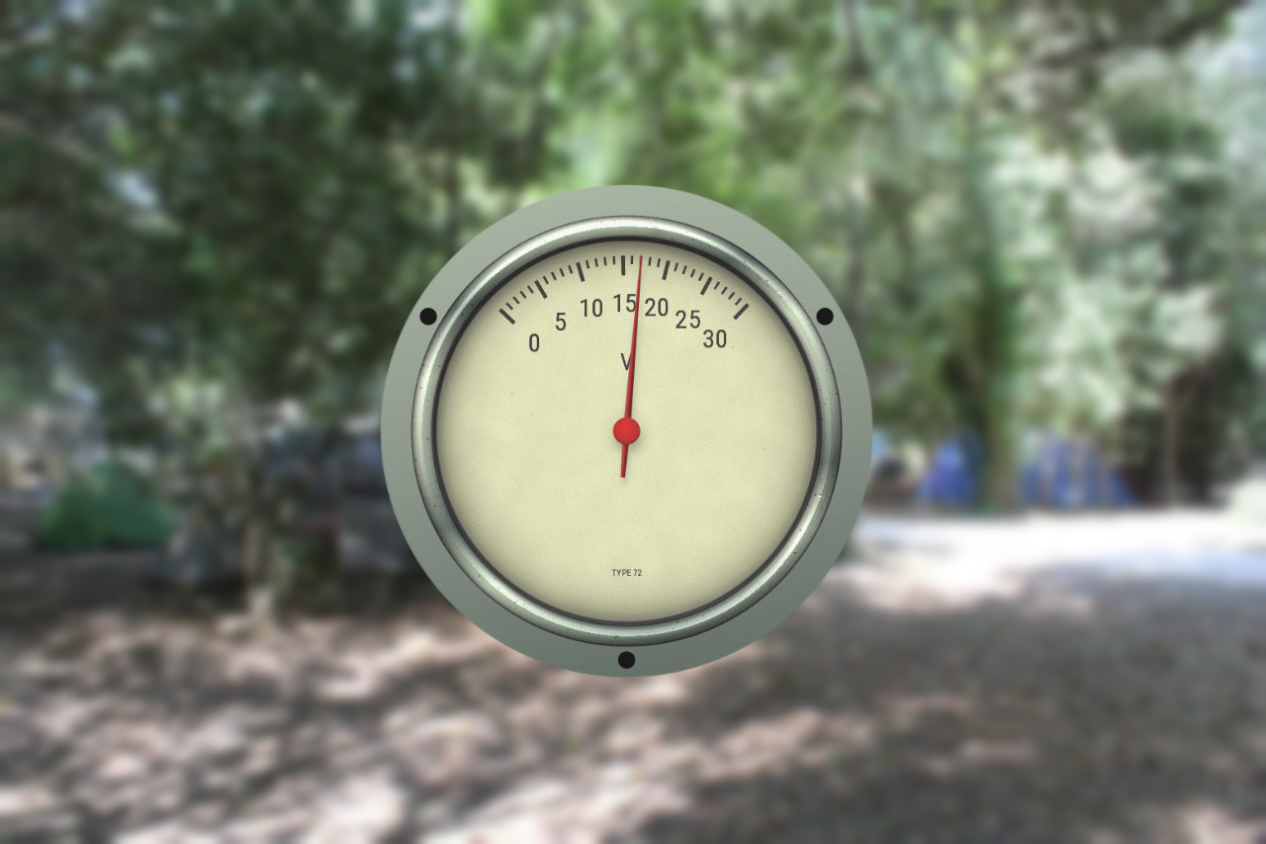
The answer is 17 V
